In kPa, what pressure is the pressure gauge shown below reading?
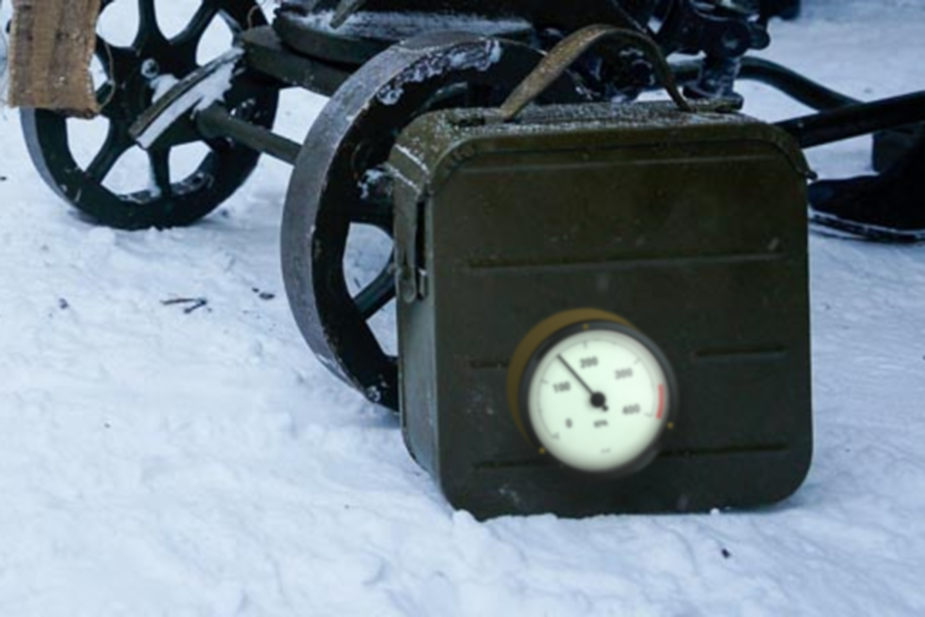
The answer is 150 kPa
